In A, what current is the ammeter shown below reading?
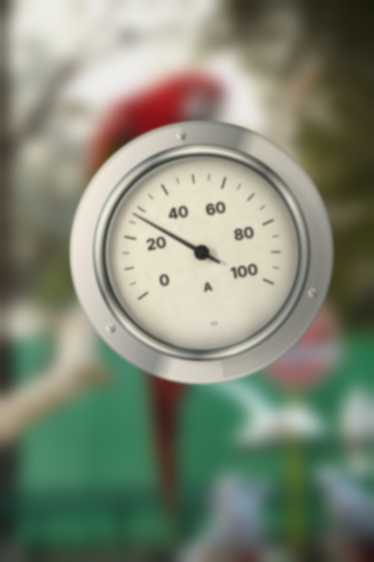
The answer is 27.5 A
